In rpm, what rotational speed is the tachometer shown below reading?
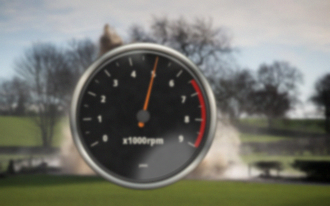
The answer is 5000 rpm
